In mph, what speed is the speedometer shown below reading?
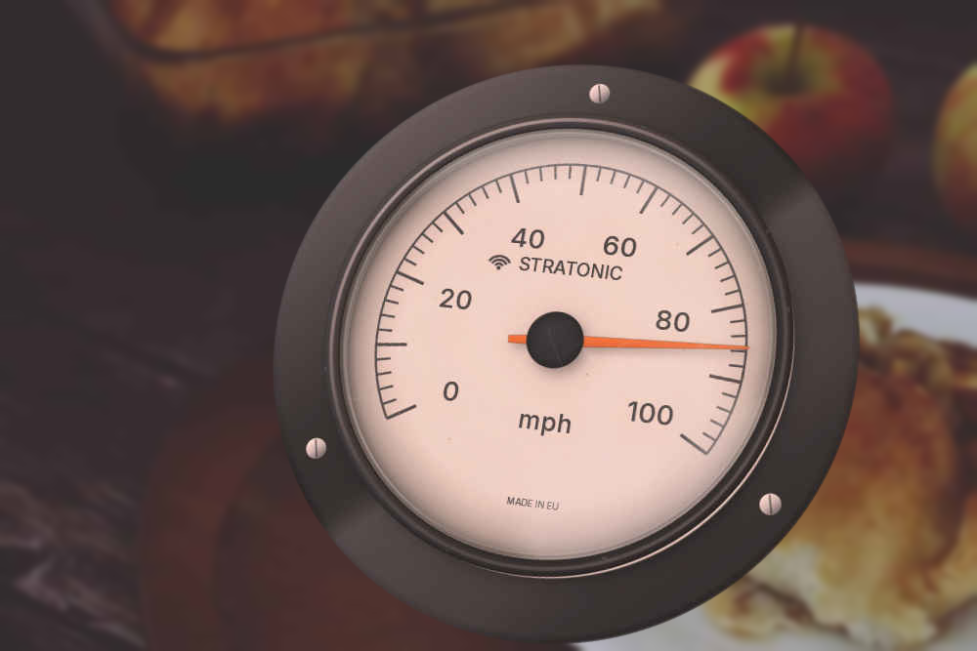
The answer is 86 mph
